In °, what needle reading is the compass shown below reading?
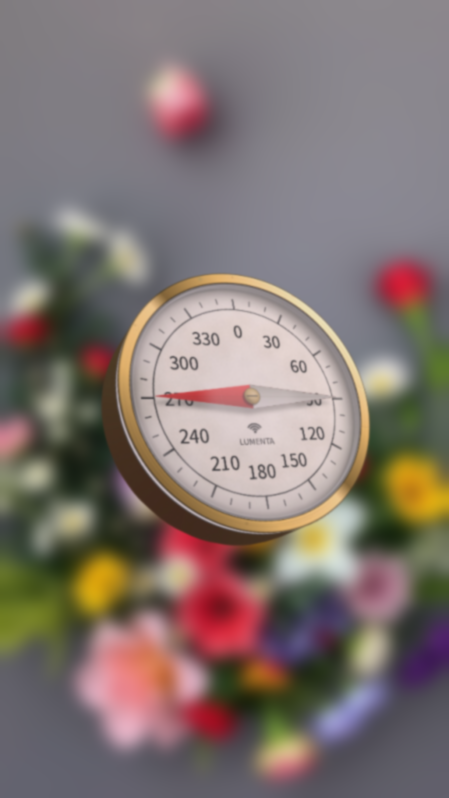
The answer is 270 °
